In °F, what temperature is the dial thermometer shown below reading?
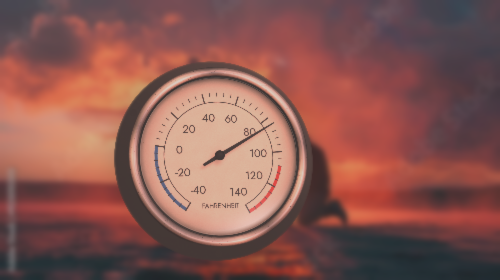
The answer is 84 °F
